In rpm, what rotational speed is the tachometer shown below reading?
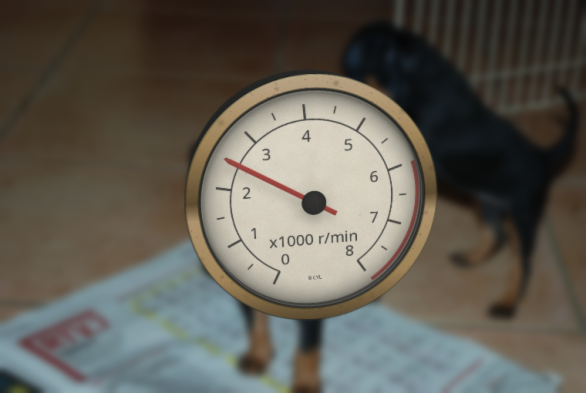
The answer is 2500 rpm
